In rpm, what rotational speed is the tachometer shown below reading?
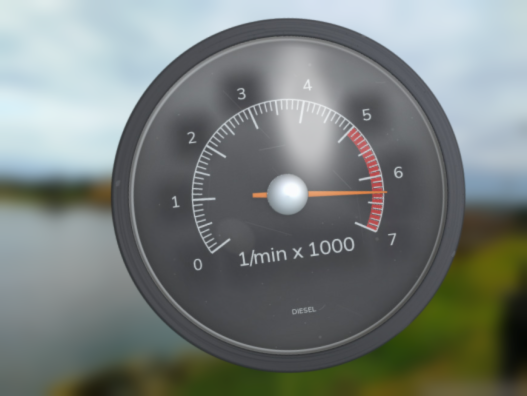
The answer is 6300 rpm
